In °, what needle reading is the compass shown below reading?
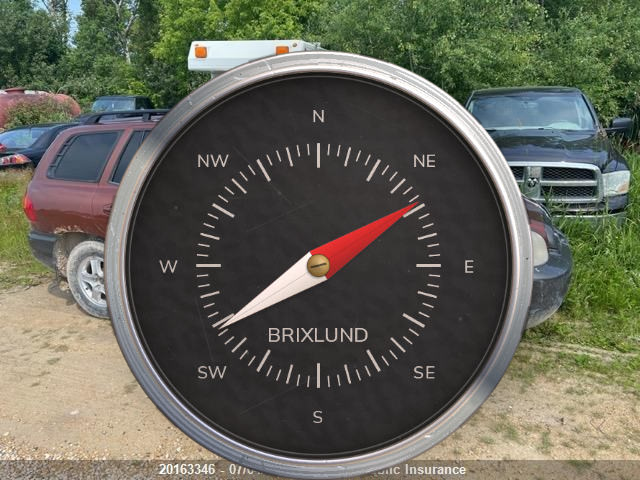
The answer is 57.5 °
